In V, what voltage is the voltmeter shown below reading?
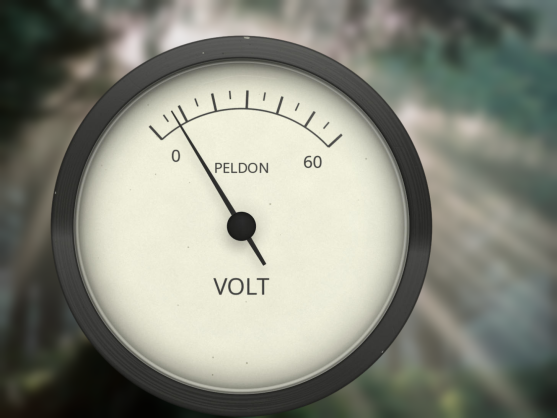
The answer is 7.5 V
